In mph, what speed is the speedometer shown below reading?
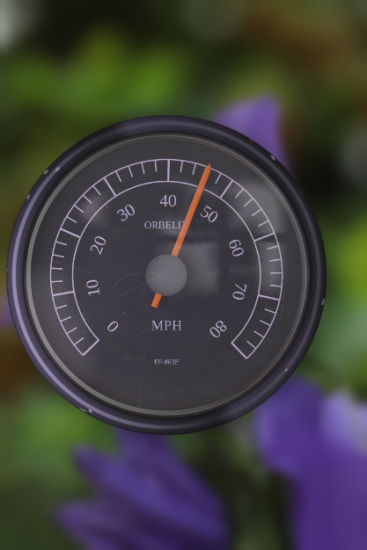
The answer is 46 mph
